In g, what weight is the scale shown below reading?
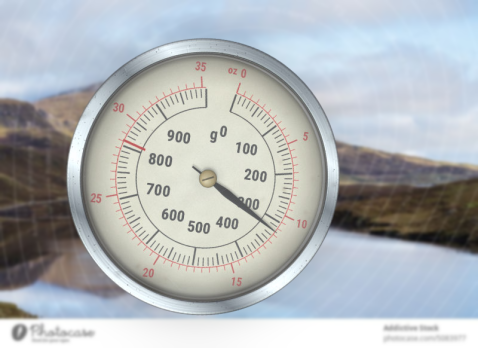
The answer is 320 g
